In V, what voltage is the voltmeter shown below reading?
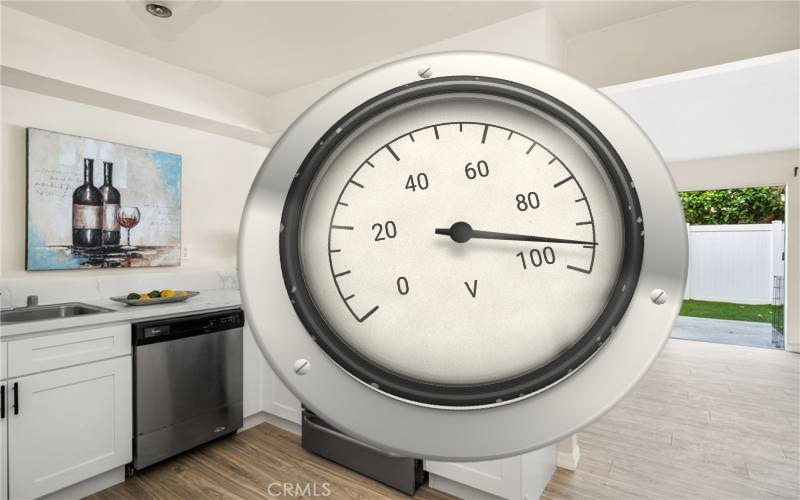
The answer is 95 V
